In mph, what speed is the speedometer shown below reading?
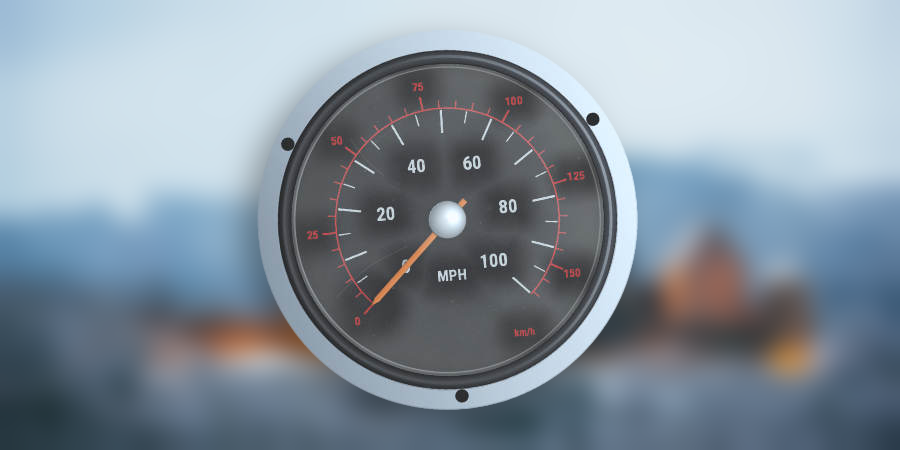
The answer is 0 mph
